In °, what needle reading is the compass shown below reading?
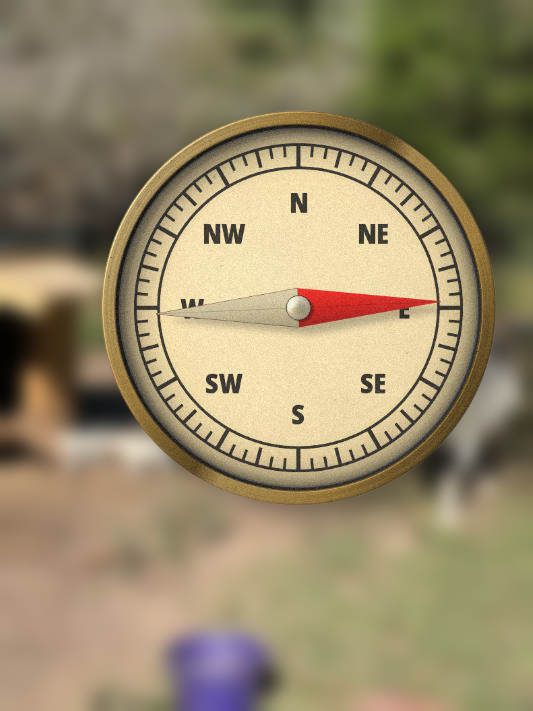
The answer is 87.5 °
